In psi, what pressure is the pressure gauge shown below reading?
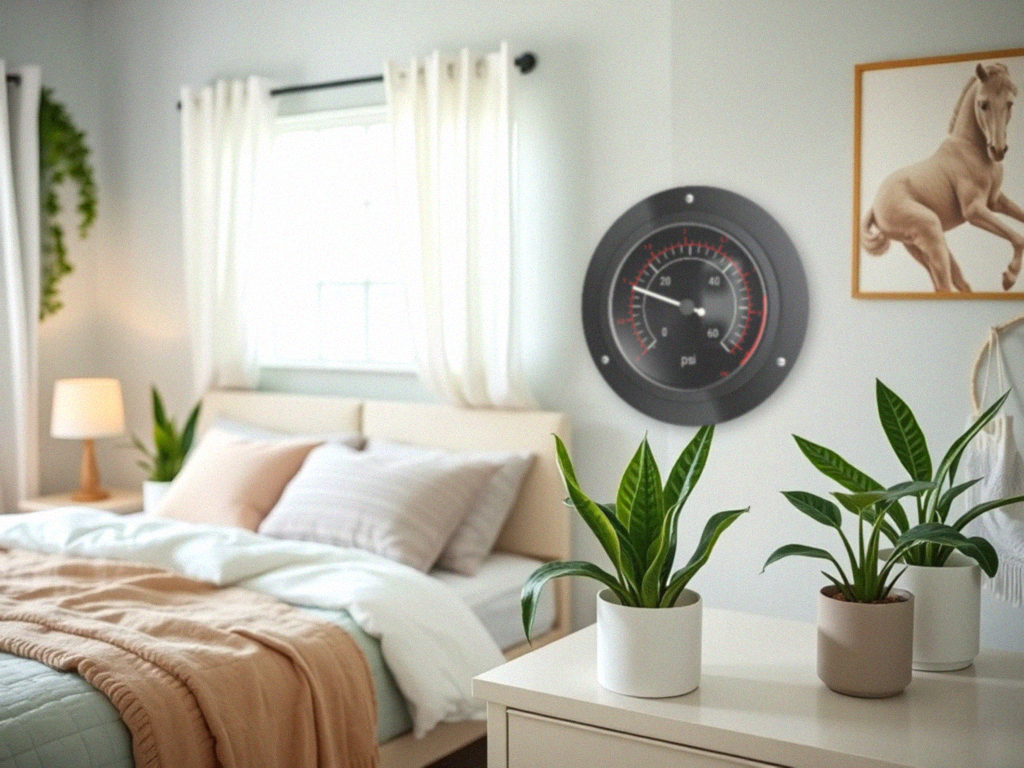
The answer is 14 psi
